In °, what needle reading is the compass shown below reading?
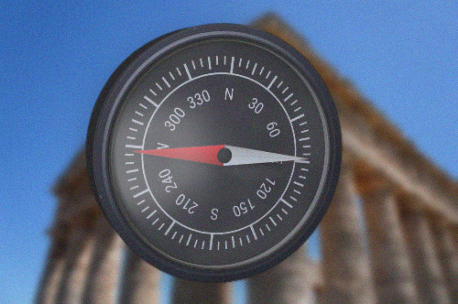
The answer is 267.5 °
